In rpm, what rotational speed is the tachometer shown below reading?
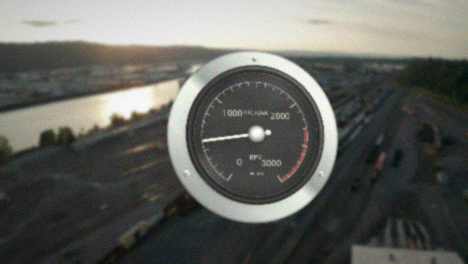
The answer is 500 rpm
